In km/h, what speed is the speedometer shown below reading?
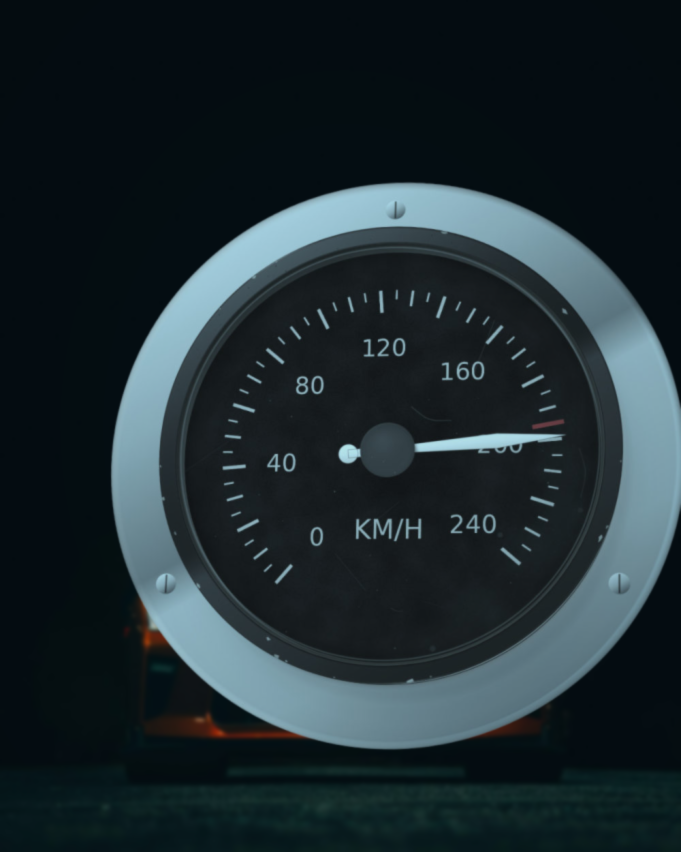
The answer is 200 km/h
